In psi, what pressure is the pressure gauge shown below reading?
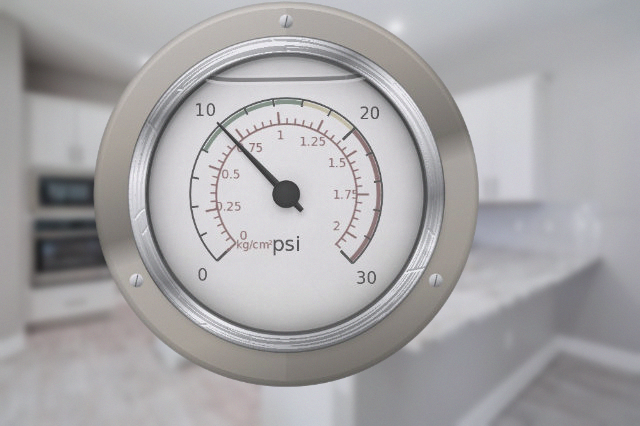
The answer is 10 psi
